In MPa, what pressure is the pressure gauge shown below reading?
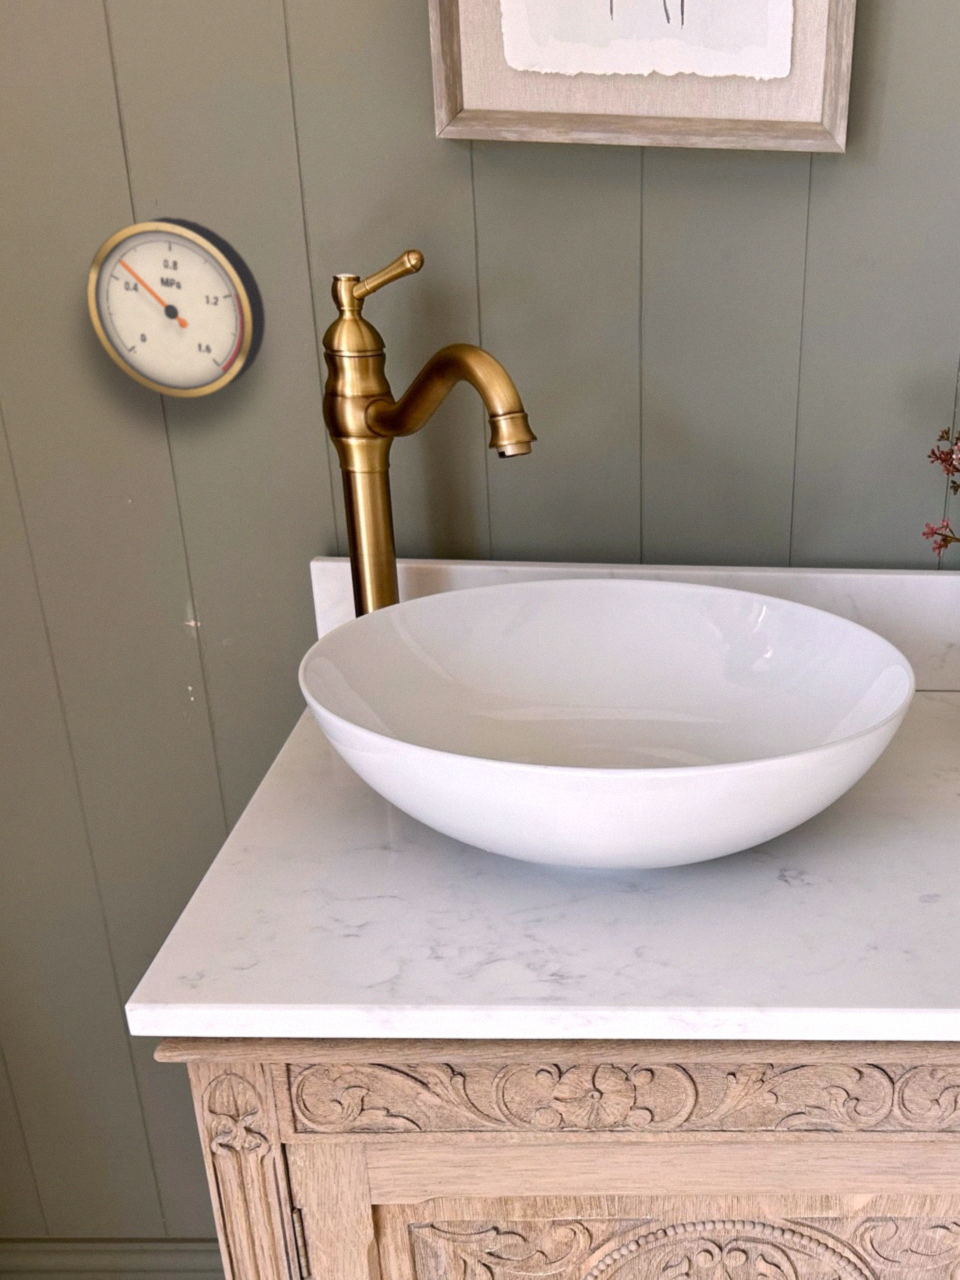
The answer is 0.5 MPa
